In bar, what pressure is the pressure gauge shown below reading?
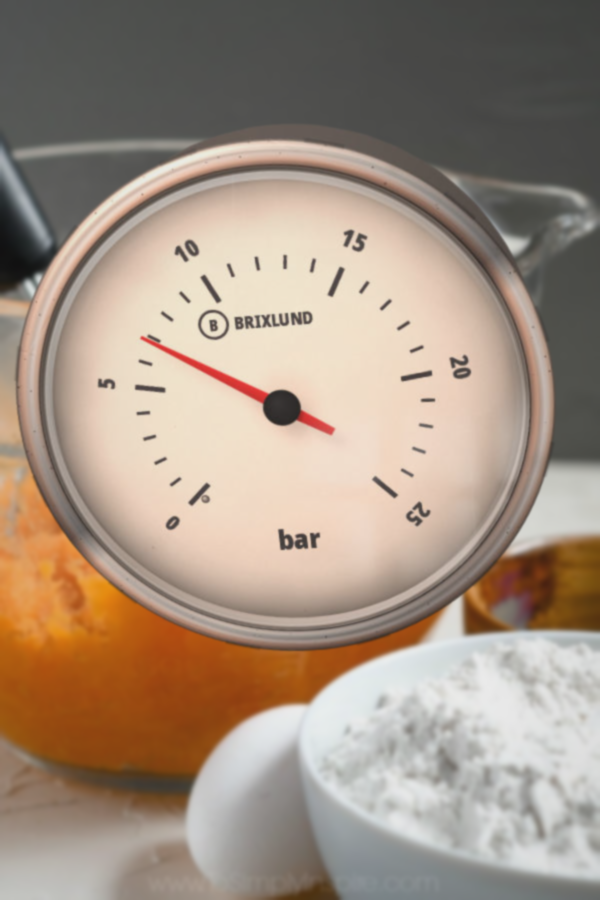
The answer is 7 bar
